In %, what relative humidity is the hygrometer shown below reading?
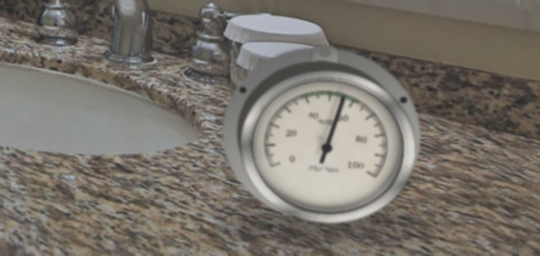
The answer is 55 %
